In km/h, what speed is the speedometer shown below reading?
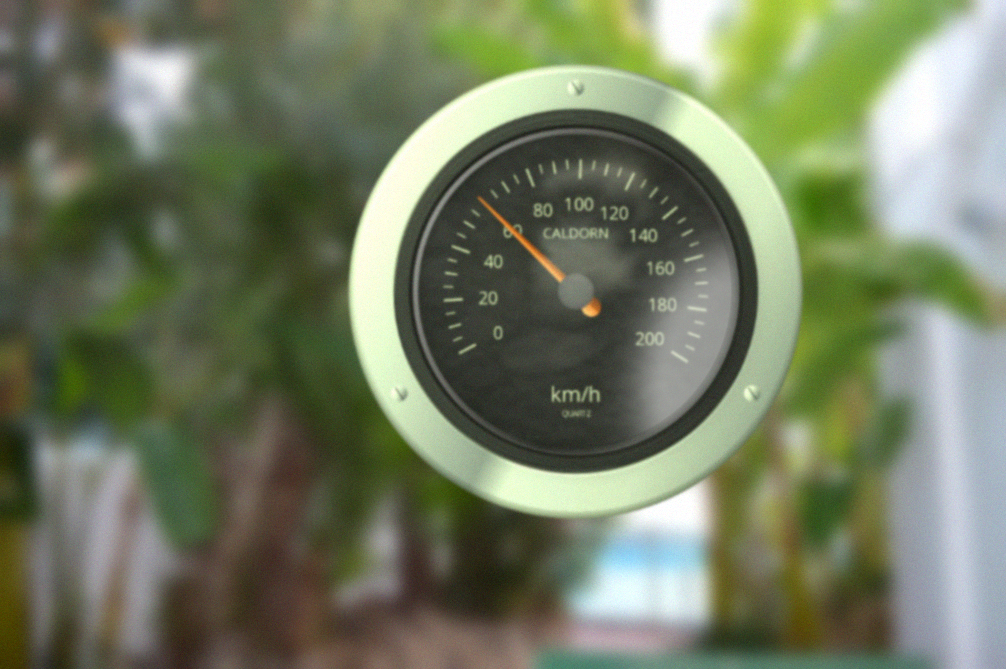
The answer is 60 km/h
